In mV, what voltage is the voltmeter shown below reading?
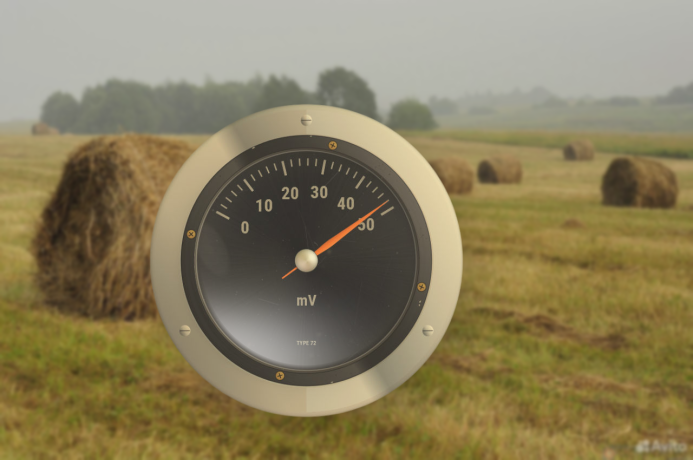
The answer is 48 mV
